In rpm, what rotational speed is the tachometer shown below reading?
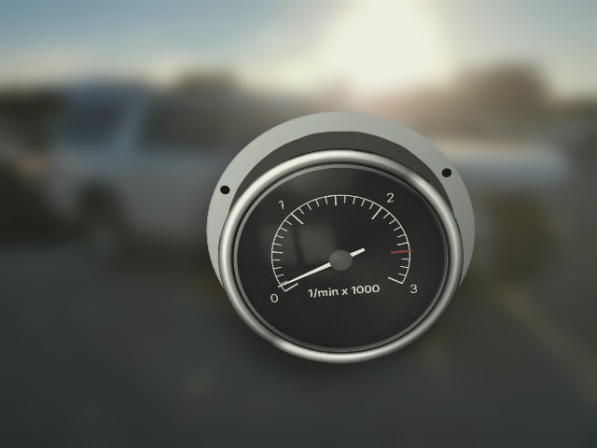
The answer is 100 rpm
